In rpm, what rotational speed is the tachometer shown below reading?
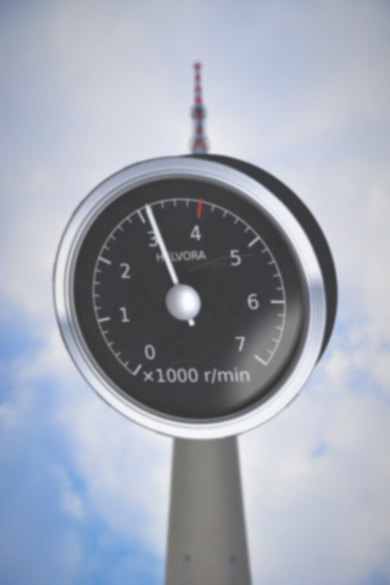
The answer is 3200 rpm
